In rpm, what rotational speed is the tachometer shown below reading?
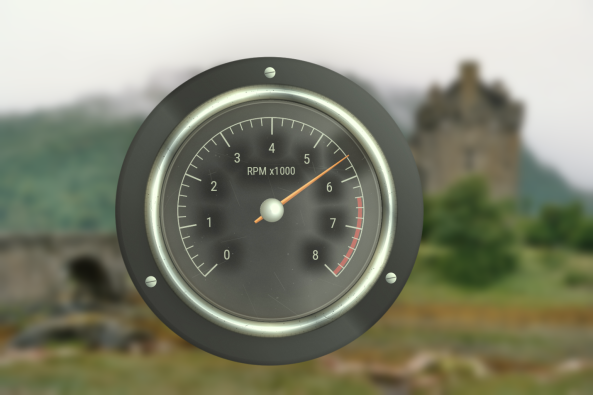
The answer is 5600 rpm
